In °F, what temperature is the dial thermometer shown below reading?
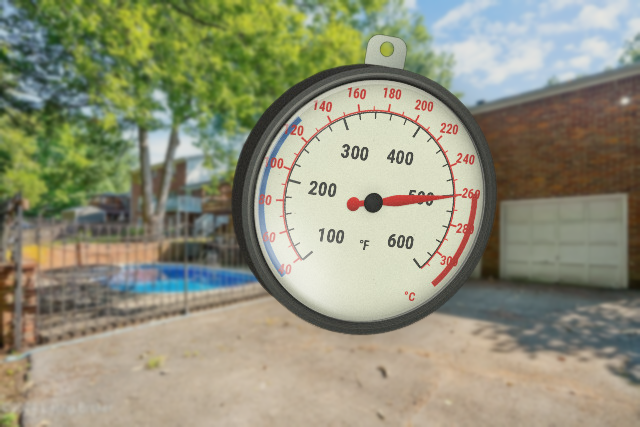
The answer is 500 °F
